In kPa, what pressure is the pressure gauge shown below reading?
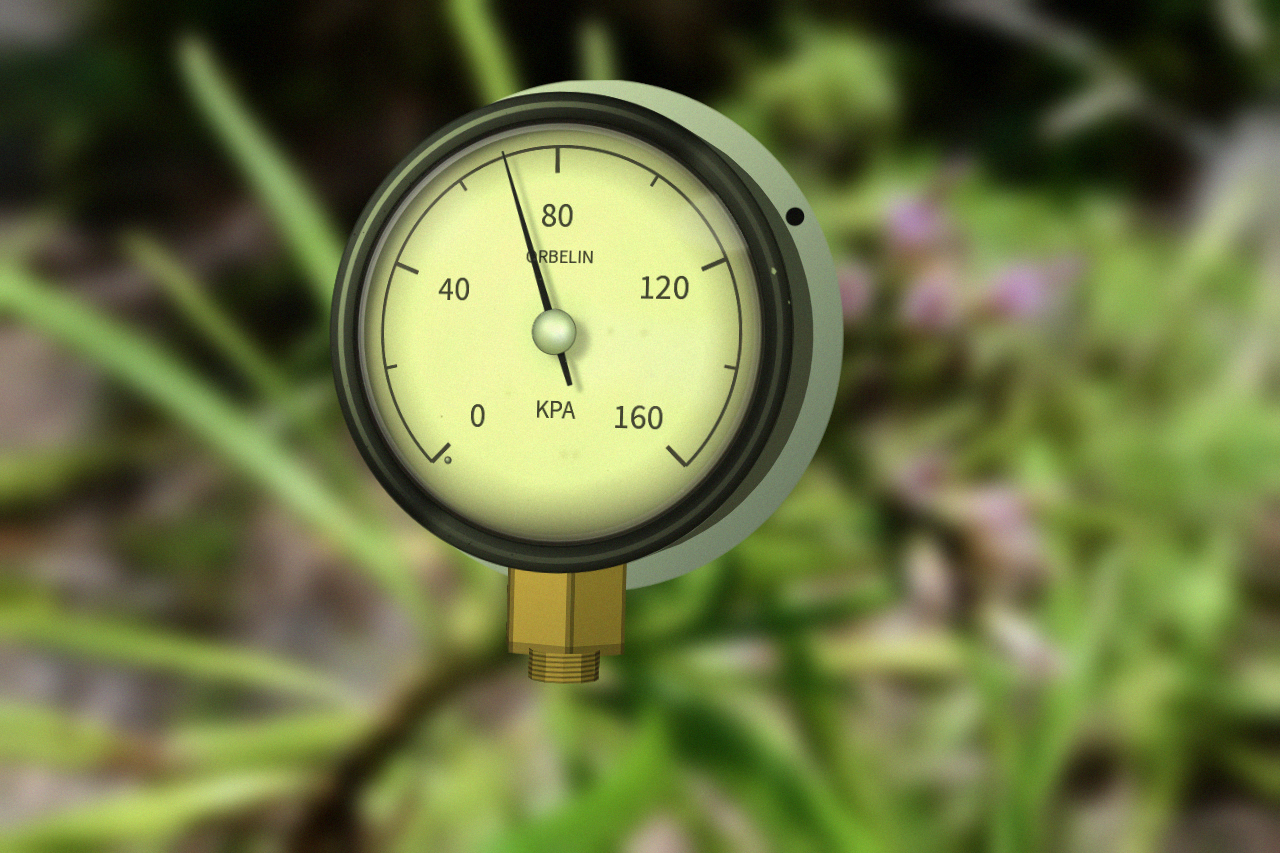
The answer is 70 kPa
